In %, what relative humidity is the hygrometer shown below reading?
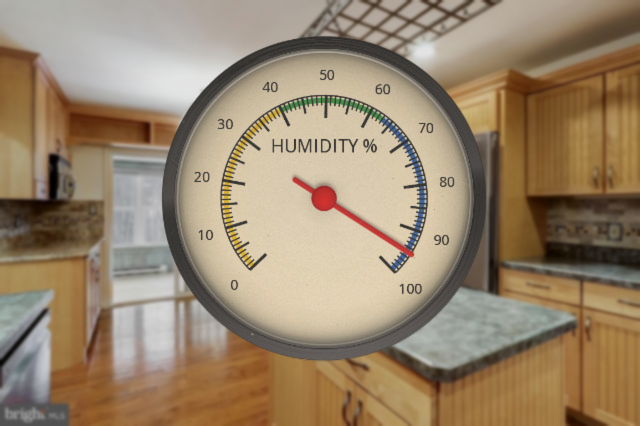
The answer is 95 %
